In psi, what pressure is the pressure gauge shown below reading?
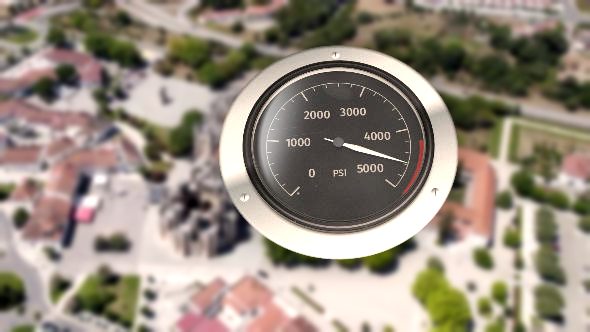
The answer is 4600 psi
